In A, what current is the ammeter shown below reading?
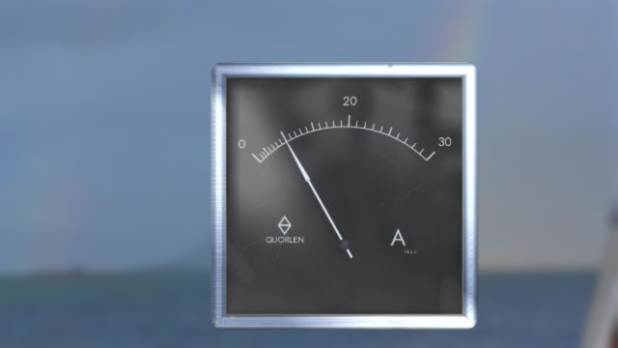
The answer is 10 A
